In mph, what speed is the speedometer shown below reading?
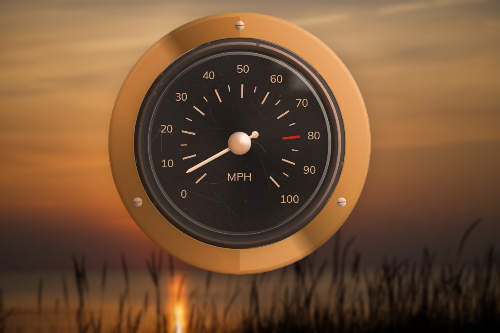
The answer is 5 mph
